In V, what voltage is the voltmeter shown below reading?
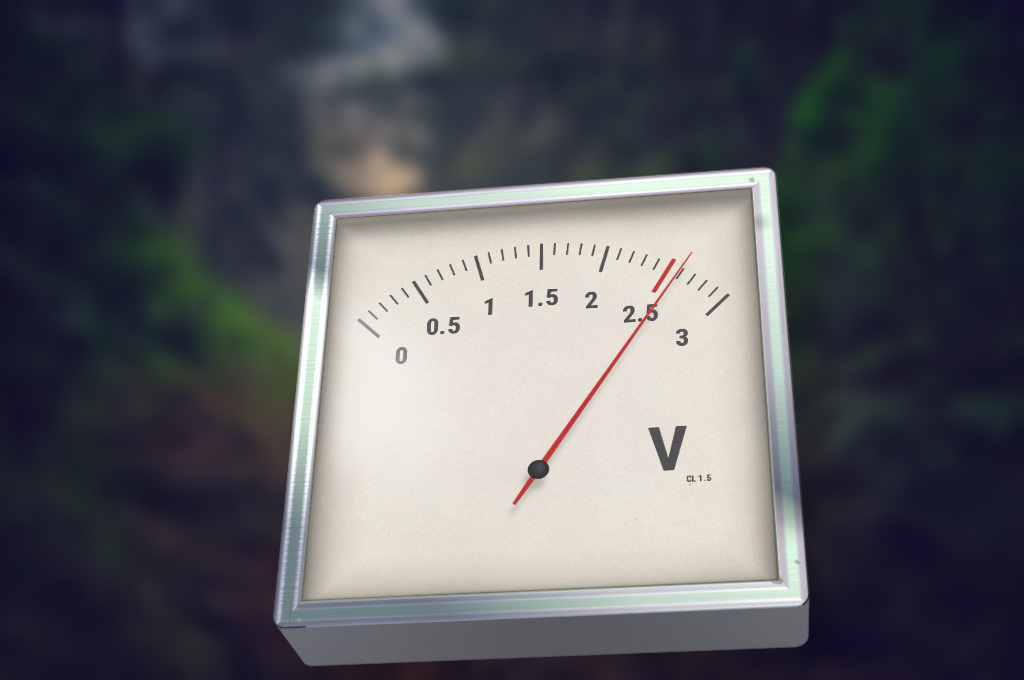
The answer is 2.6 V
